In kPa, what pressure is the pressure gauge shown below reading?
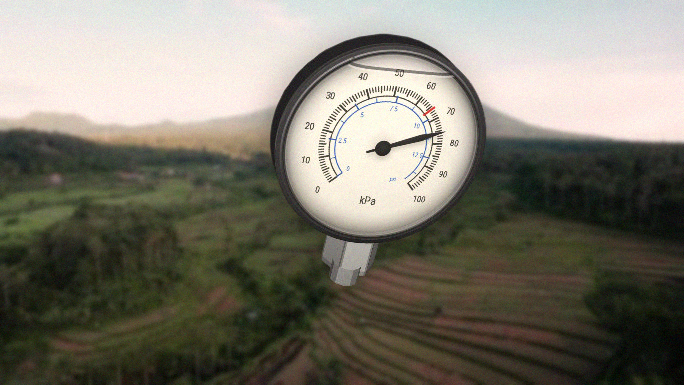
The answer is 75 kPa
